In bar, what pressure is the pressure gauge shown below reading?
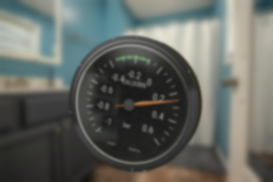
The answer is 0.25 bar
